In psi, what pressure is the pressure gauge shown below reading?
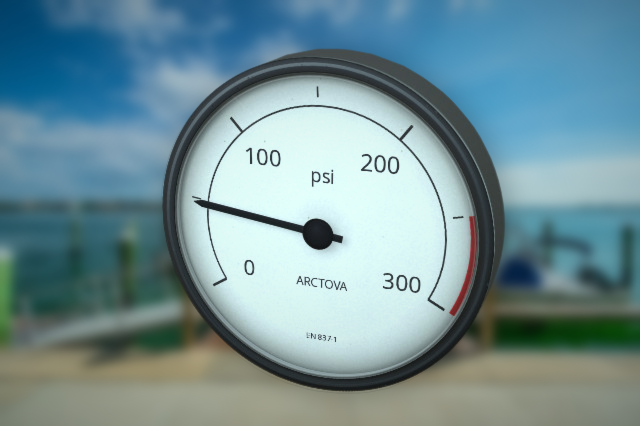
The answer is 50 psi
